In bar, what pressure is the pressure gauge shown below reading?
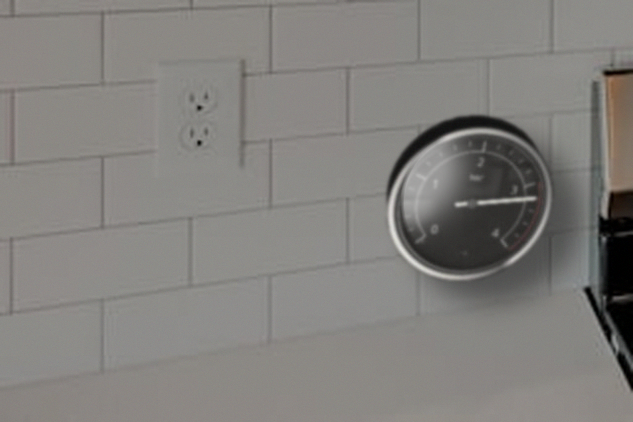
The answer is 3.2 bar
